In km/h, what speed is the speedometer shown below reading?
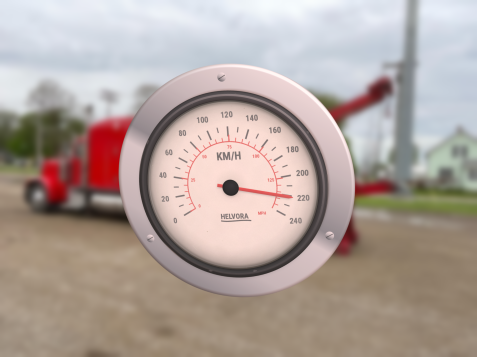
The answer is 220 km/h
